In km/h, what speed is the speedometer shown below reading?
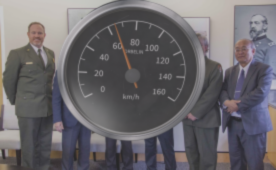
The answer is 65 km/h
